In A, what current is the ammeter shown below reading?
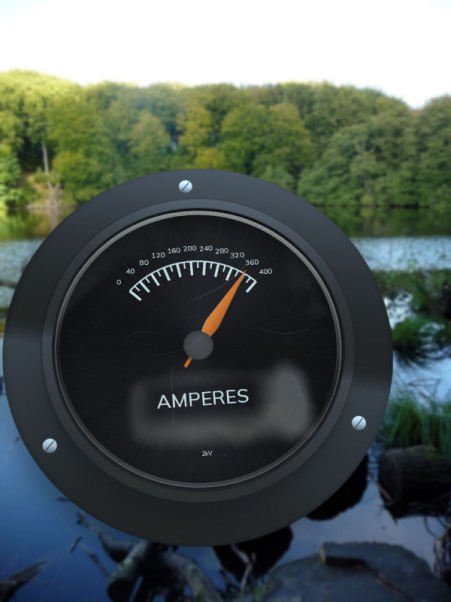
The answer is 360 A
